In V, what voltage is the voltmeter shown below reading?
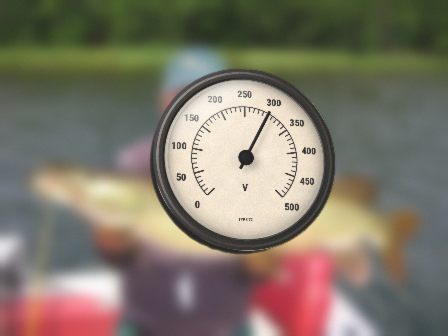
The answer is 300 V
